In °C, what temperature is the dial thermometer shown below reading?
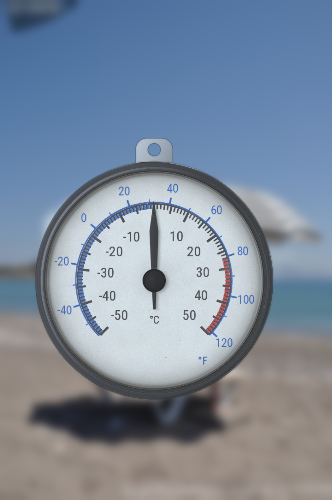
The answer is 0 °C
